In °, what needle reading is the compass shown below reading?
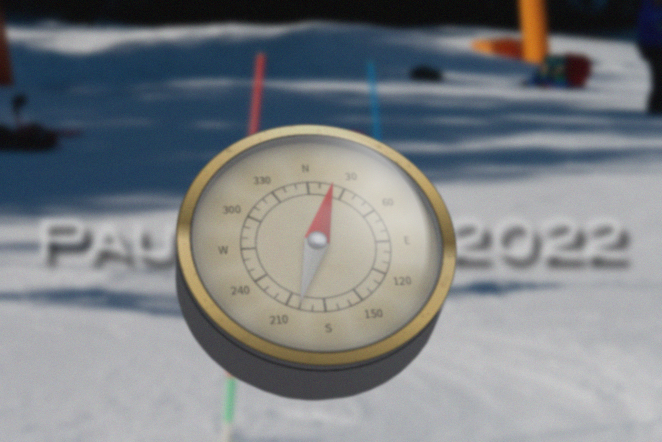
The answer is 20 °
